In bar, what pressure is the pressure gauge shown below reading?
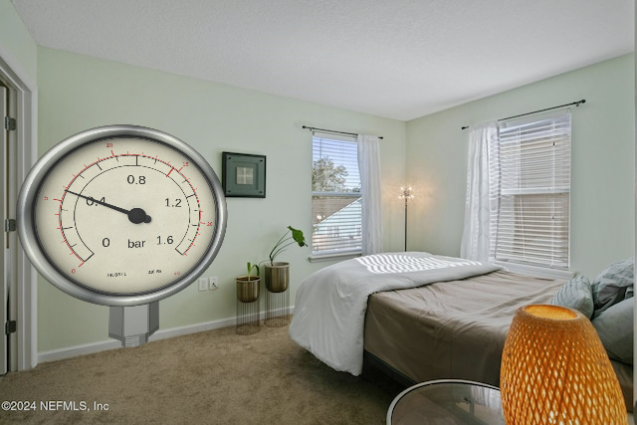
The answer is 0.4 bar
